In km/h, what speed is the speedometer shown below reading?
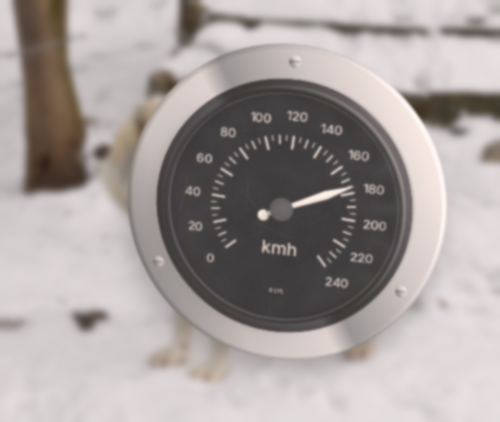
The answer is 175 km/h
